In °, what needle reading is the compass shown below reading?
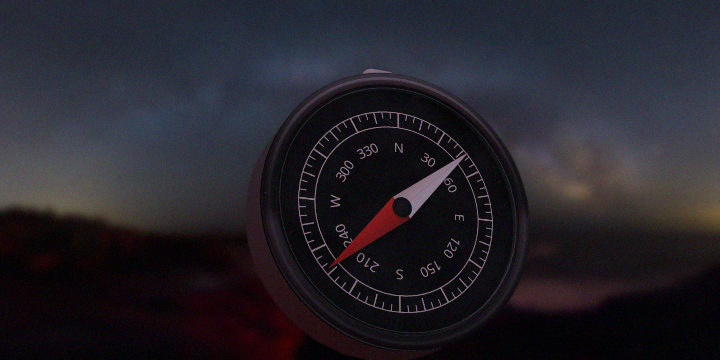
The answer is 227.5 °
